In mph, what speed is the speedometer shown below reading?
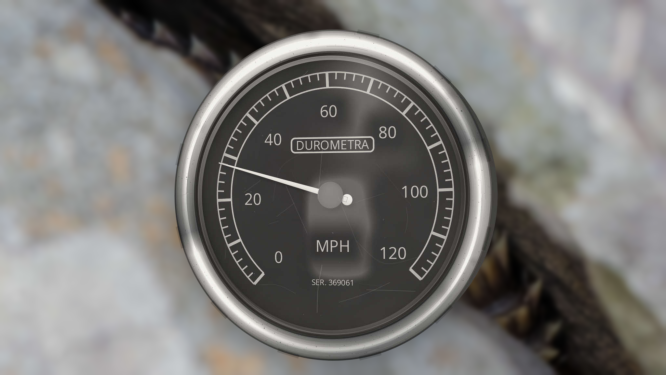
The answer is 28 mph
